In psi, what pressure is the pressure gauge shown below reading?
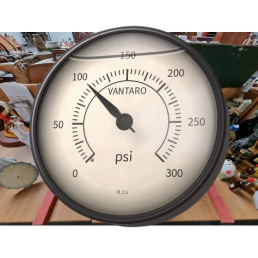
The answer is 100 psi
